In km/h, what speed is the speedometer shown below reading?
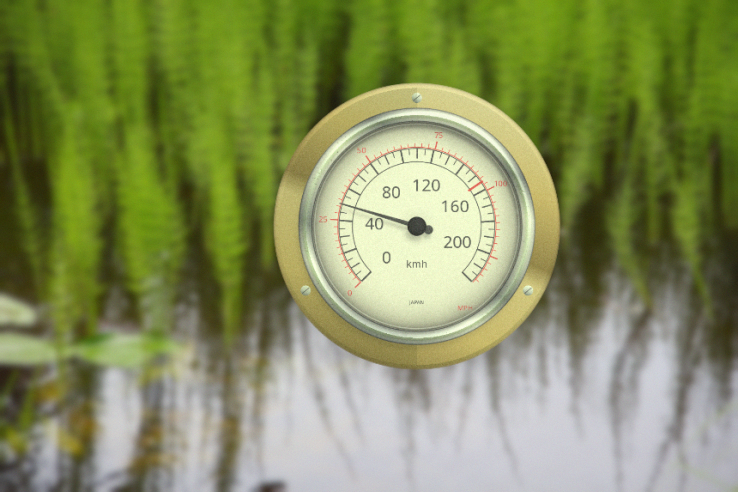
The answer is 50 km/h
